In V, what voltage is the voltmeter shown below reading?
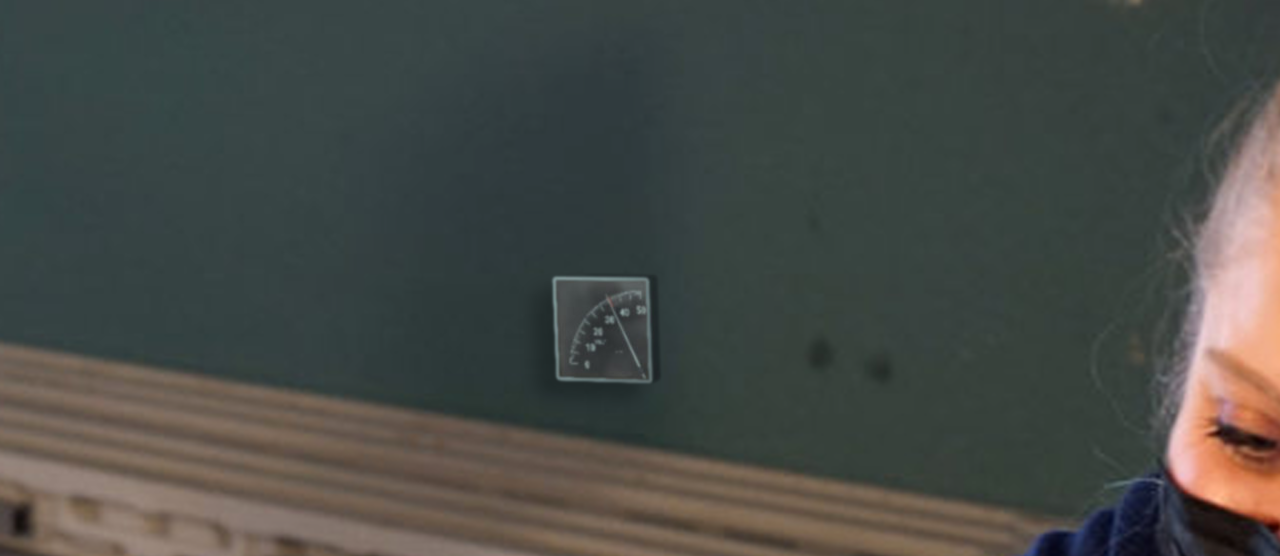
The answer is 35 V
